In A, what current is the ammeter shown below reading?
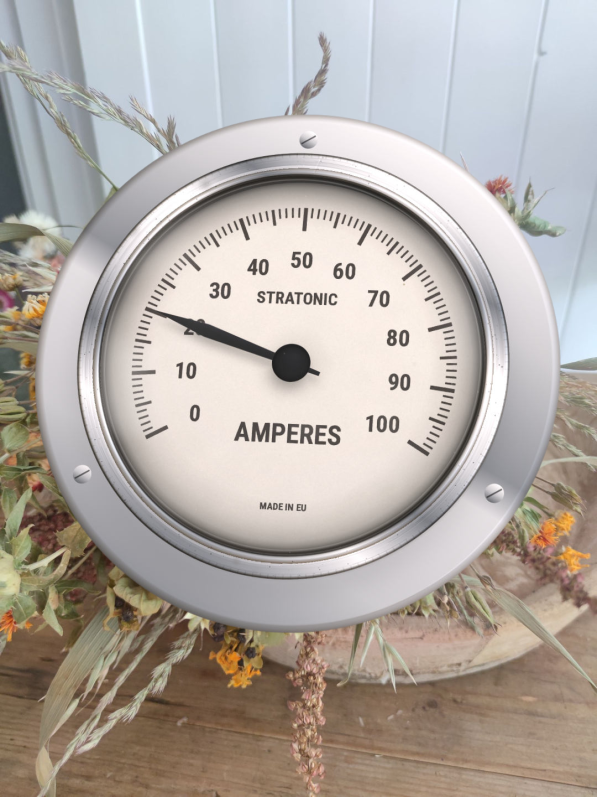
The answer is 20 A
